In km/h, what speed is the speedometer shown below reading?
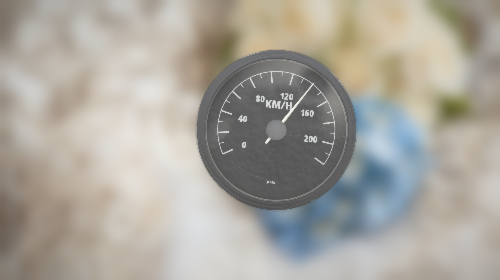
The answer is 140 km/h
